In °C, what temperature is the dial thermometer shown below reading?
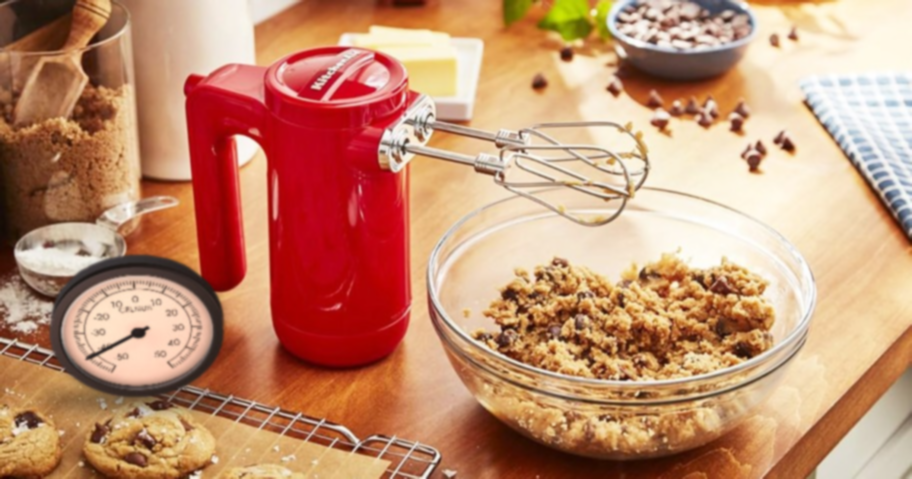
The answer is -40 °C
